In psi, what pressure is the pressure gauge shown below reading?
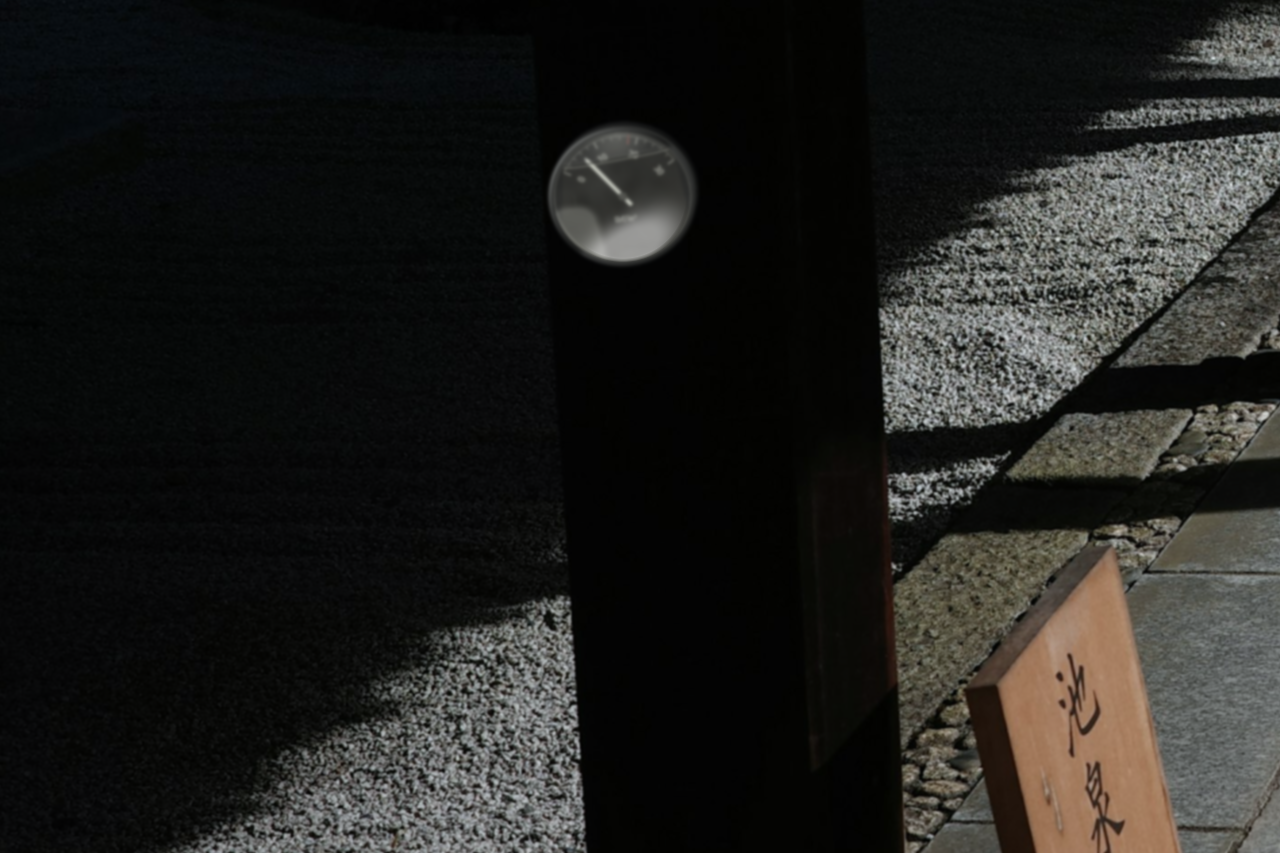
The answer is 6 psi
